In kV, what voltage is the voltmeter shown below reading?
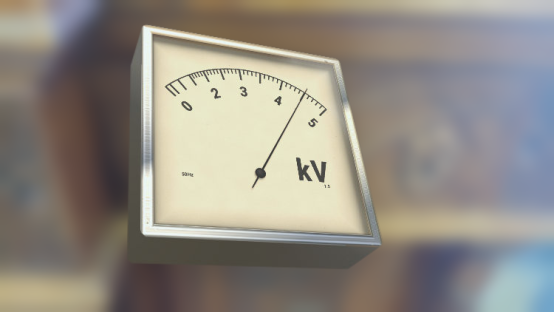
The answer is 4.5 kV
